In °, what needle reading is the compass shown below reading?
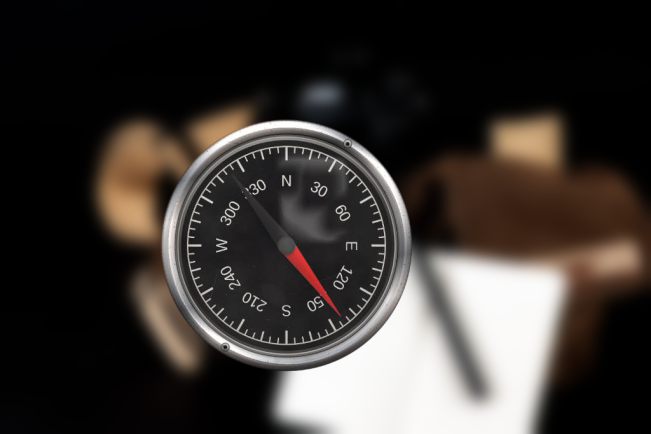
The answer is 142.5 °
